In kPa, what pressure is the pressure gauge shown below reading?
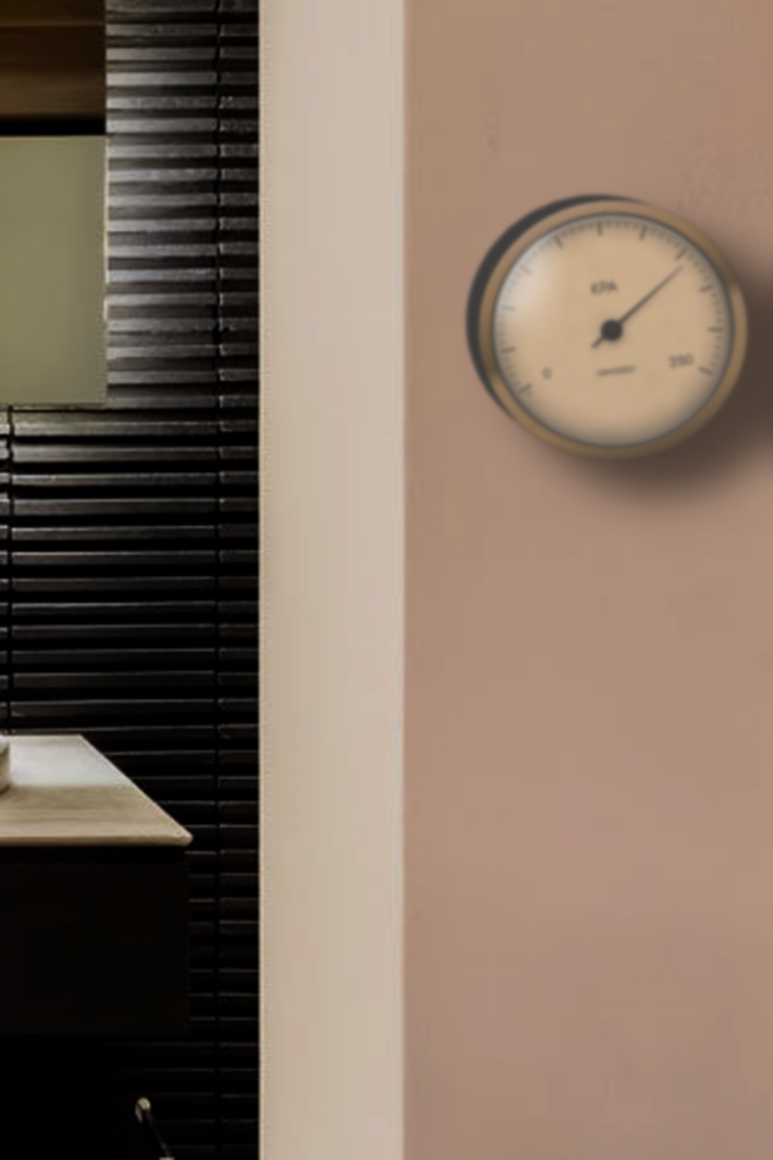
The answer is 180 kPa
